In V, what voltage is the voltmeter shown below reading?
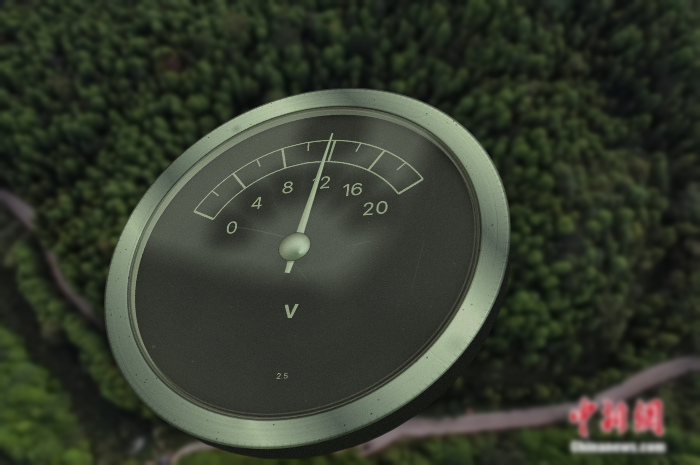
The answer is 12 V
